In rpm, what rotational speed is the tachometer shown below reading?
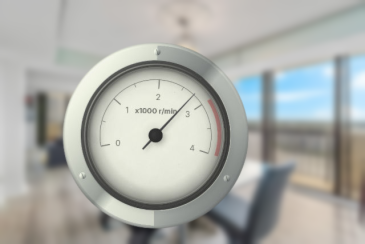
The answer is 2750 rpm
